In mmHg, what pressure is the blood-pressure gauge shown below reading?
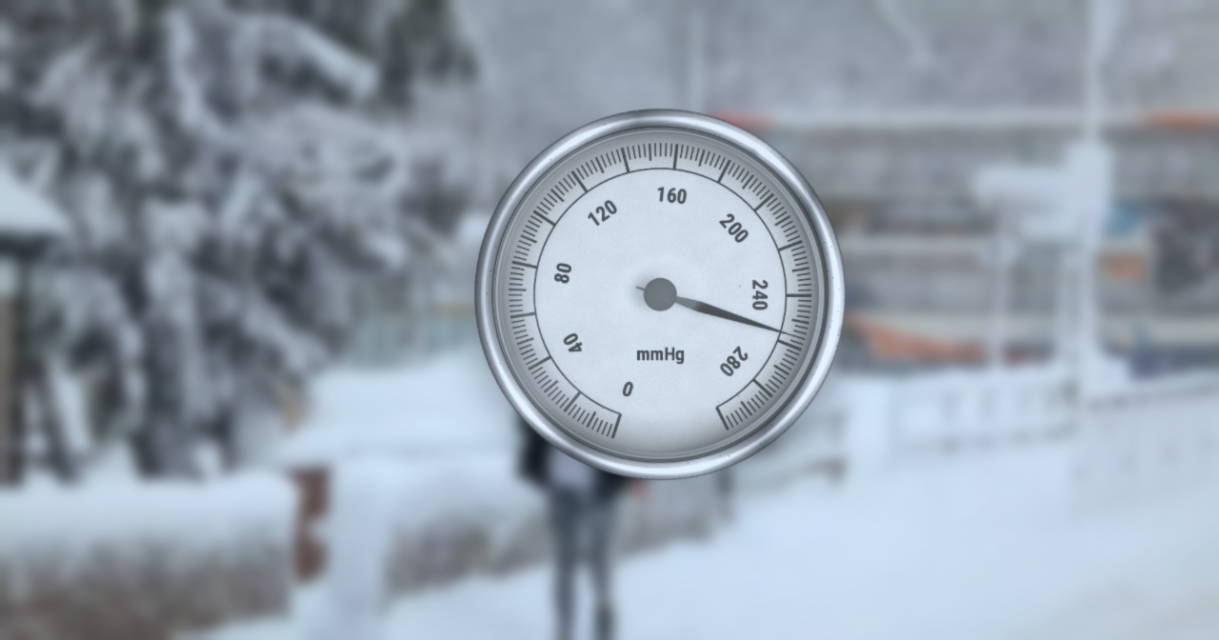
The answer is 256 mmHg
